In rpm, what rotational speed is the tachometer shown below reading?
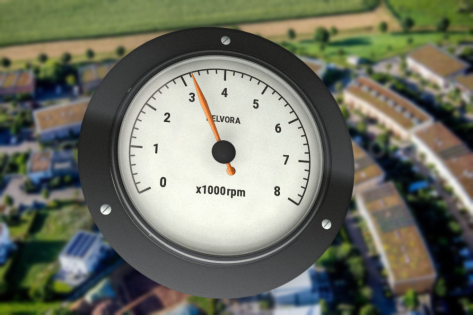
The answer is 3200 rpm
